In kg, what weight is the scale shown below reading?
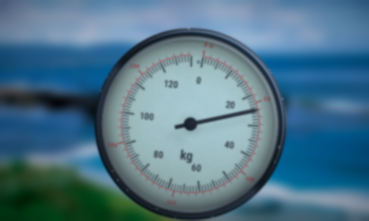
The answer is 25 kg
